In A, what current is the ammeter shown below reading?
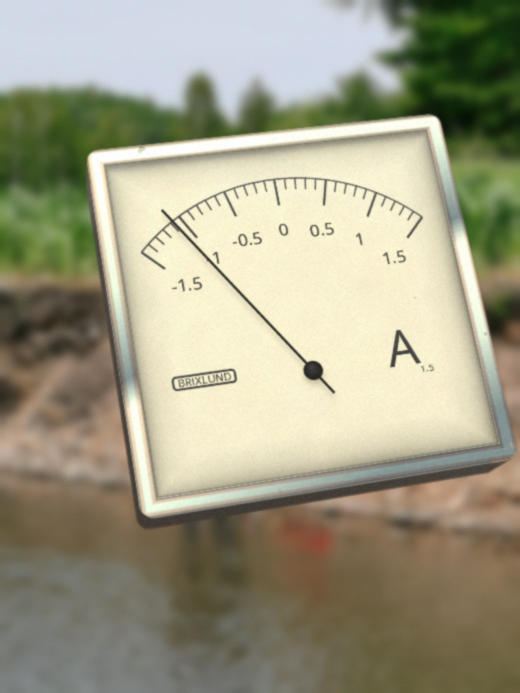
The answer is -1.1 A
